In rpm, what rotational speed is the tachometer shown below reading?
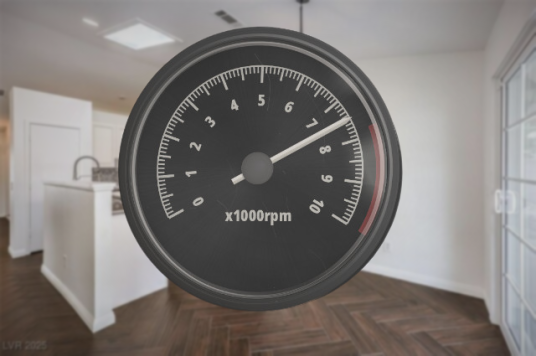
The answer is 7500 rpm
